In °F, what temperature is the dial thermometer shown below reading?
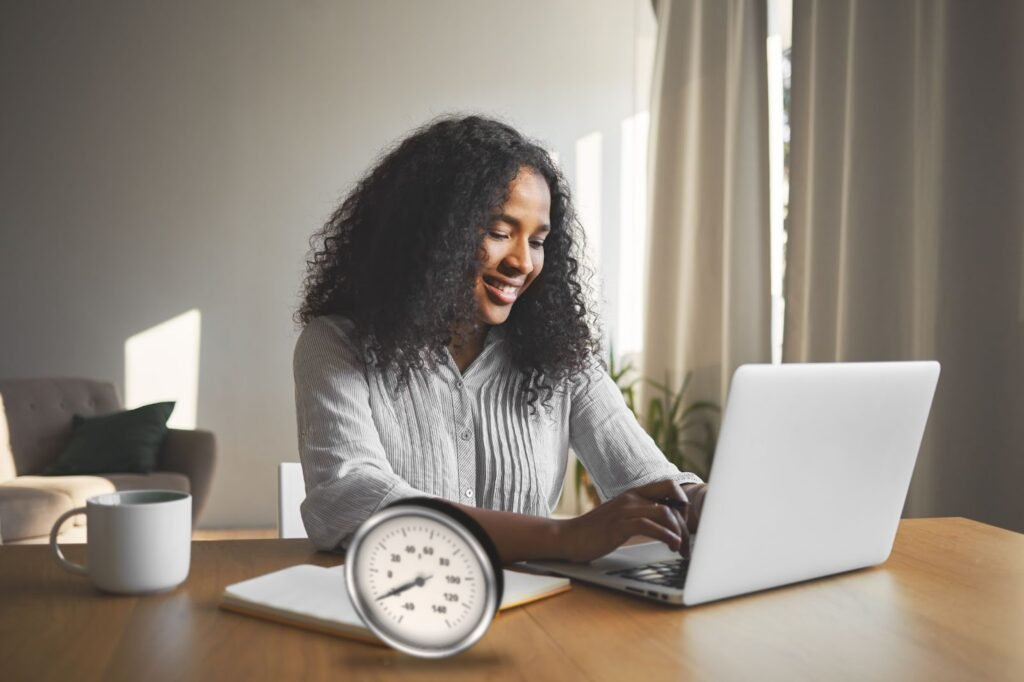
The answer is -20 °F
